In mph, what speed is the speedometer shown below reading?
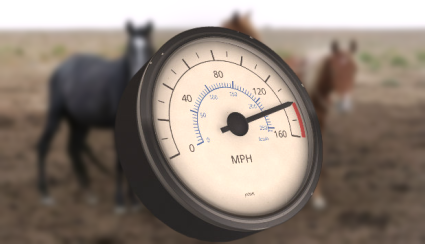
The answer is 140 mph
